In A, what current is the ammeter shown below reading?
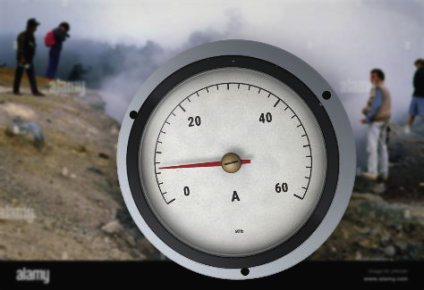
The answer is 7 A
